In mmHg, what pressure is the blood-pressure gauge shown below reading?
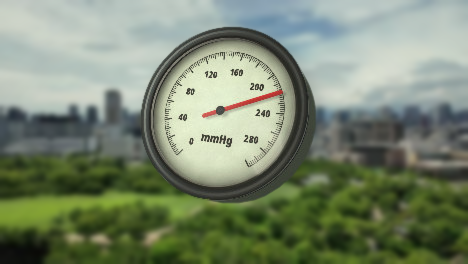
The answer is 220 mmHg
